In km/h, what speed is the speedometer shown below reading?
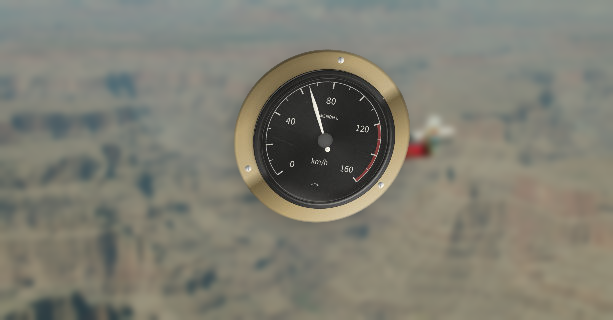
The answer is 65 km/h
